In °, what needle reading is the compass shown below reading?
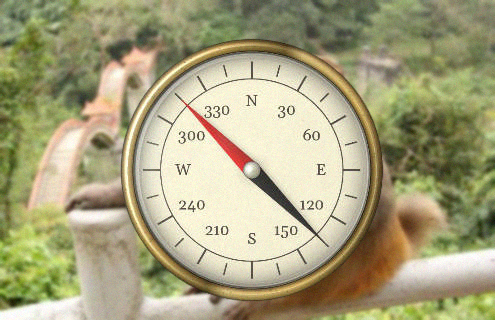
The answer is 315 °
